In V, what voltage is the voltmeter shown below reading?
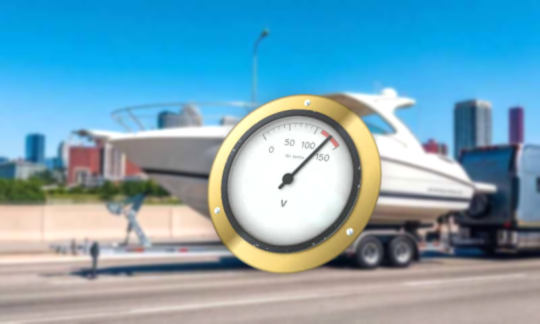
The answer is 130 V
